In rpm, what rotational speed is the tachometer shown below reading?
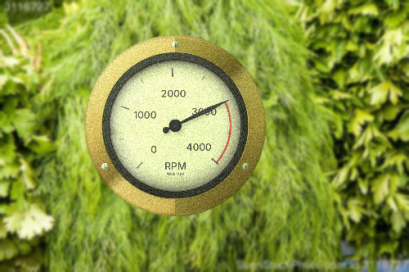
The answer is 3000 rpm
